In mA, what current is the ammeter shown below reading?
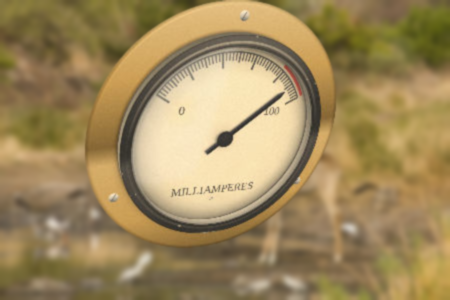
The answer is 90 mA
